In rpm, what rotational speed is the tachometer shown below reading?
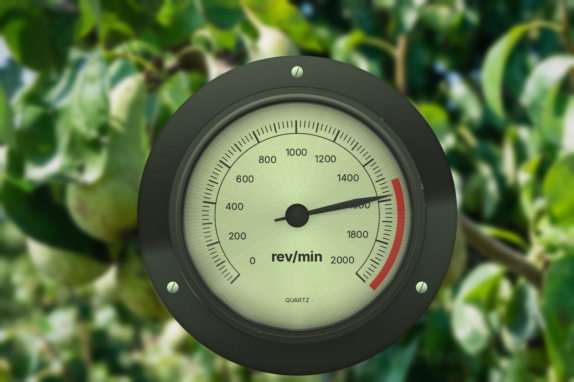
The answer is 1580 rpm
